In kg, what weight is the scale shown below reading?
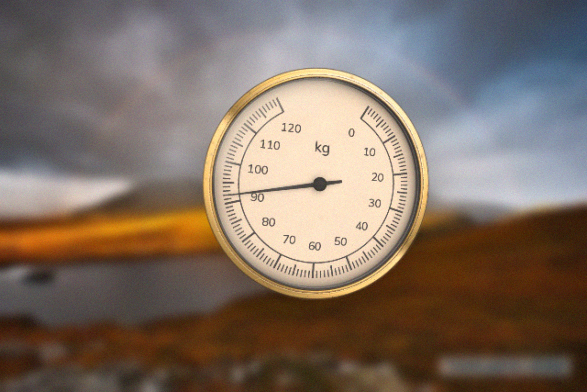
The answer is 92 kg
